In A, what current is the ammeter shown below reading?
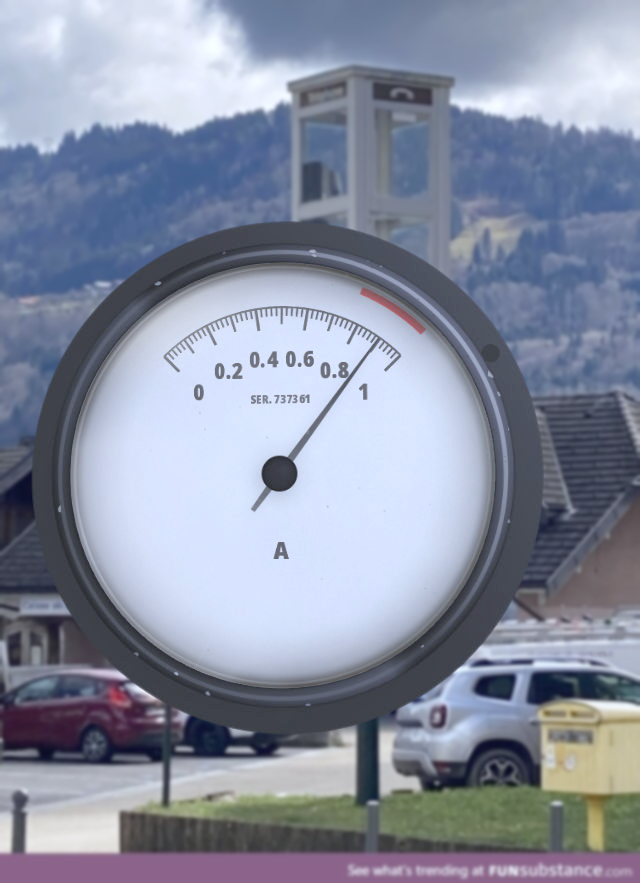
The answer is 0.9 A
